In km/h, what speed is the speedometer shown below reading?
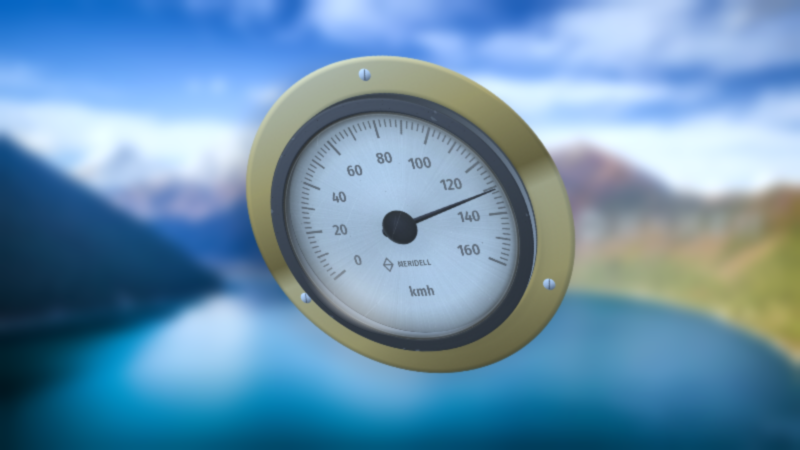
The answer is 130 km/h
